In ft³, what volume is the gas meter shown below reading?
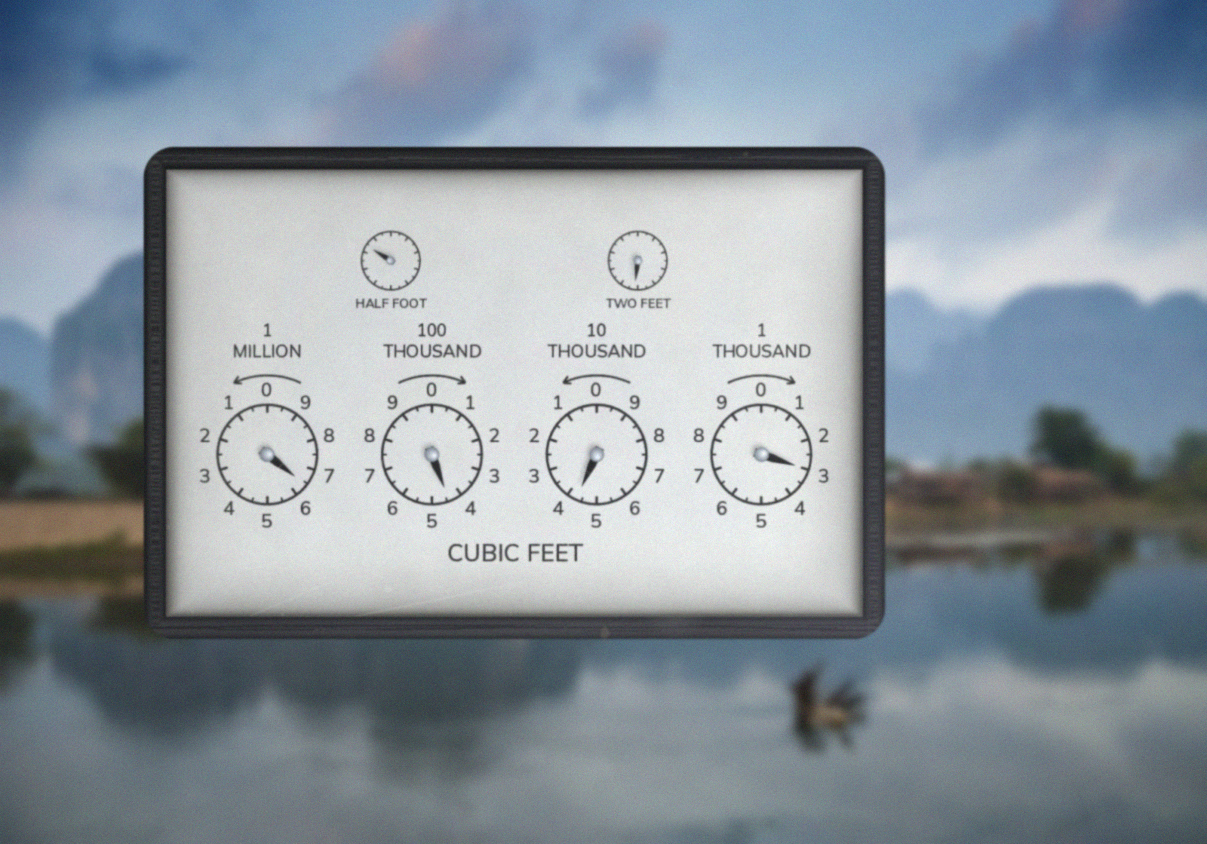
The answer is 644300 ft³
